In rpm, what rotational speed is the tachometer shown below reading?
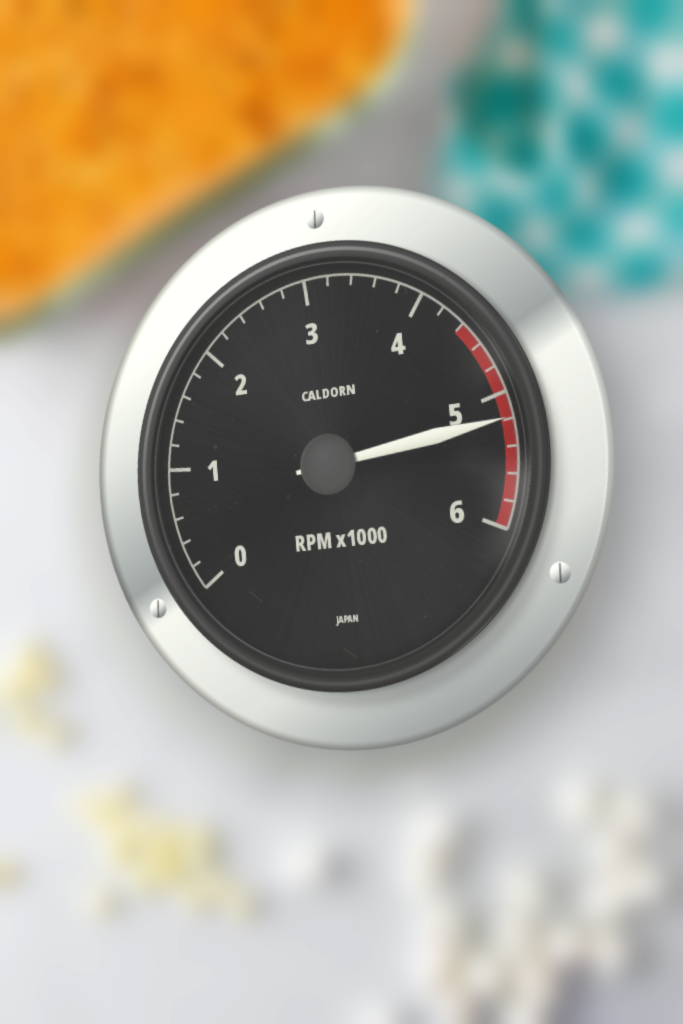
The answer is 5200 rpm
